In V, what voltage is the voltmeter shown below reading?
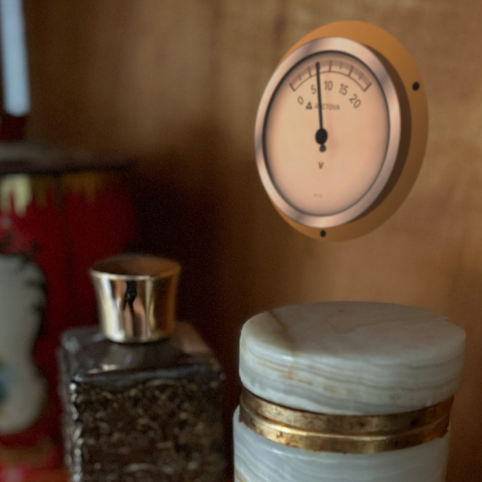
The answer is 7.5 V
